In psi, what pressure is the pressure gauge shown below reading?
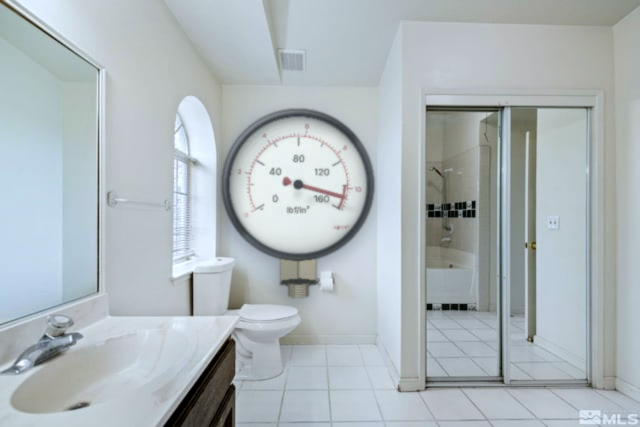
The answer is 150 psi
